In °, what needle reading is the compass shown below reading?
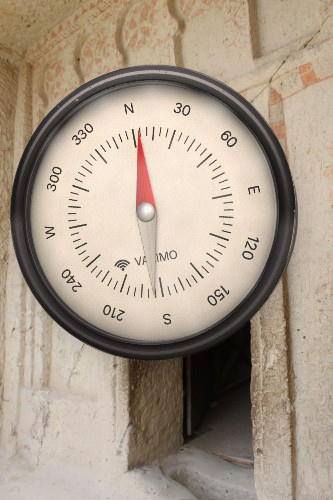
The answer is 5 °
